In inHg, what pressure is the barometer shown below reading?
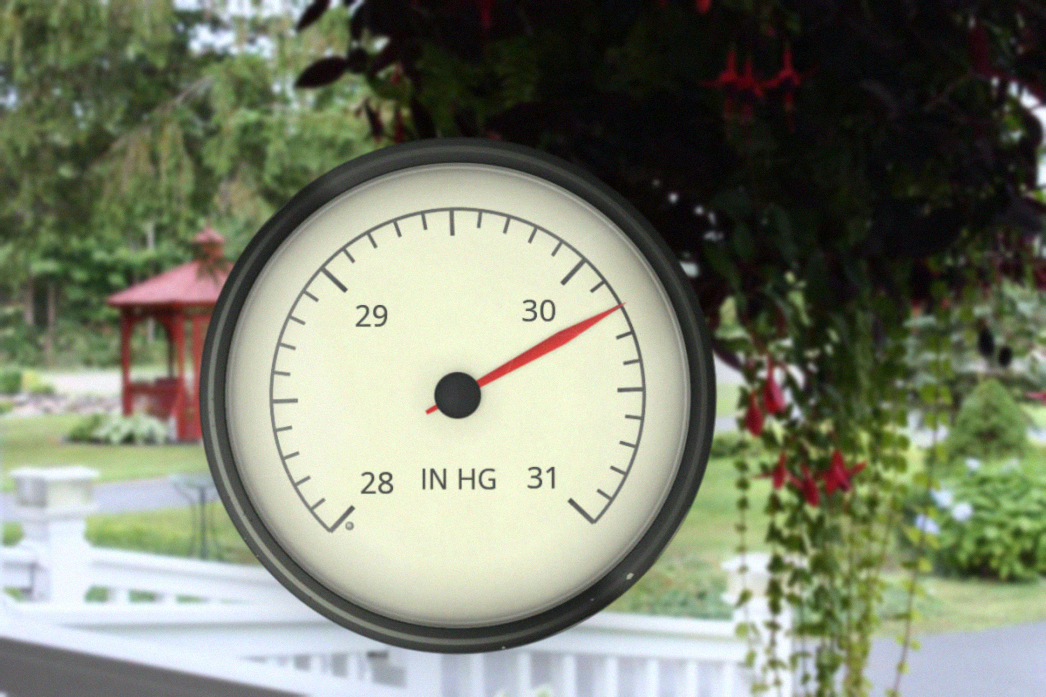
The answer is 30.2 inHg
